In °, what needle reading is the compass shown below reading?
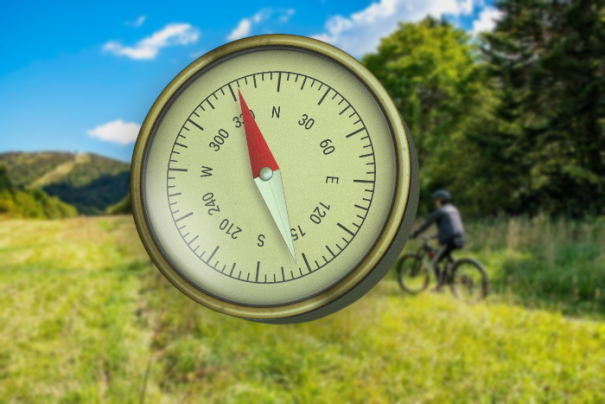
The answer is 335 °
